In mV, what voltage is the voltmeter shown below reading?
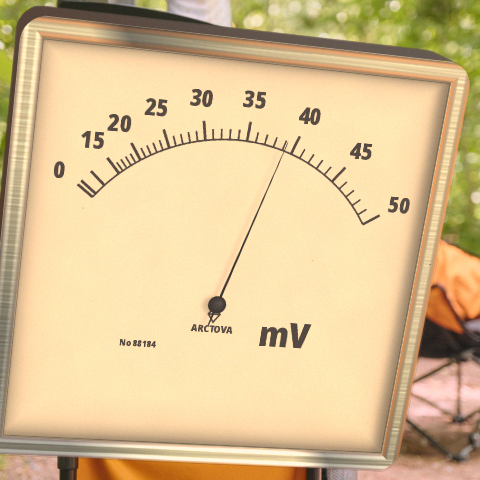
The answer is 39 mV
